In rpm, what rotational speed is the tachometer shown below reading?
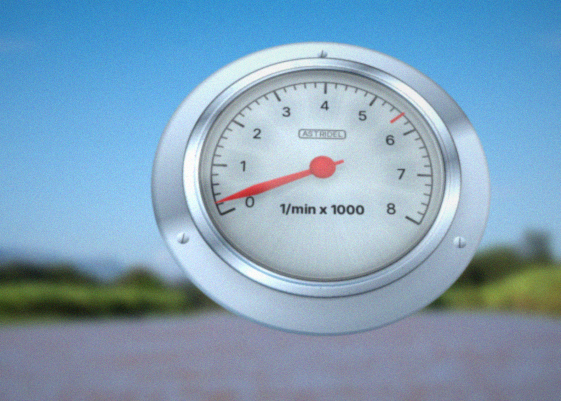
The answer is 200 rpm
